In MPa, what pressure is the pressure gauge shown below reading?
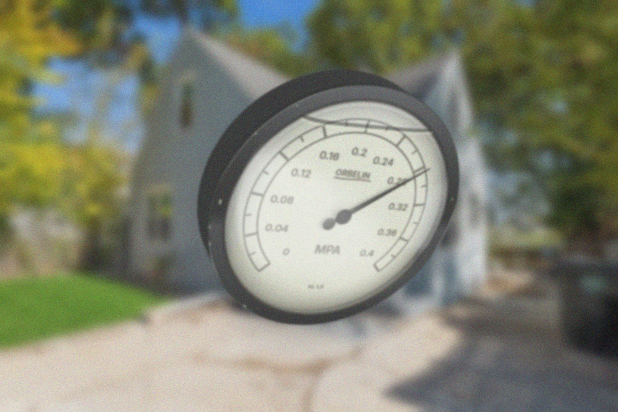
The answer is 0.28 MPa
